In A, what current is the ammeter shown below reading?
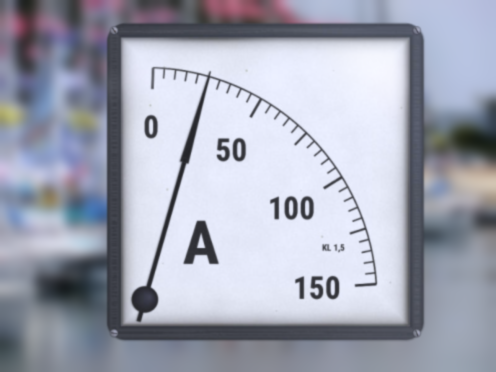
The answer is 25 A
